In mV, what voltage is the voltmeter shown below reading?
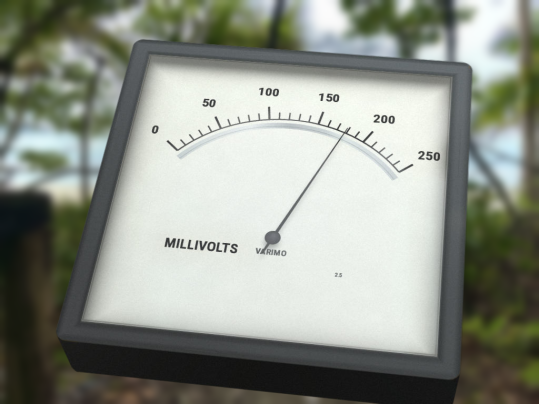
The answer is 180 mV
